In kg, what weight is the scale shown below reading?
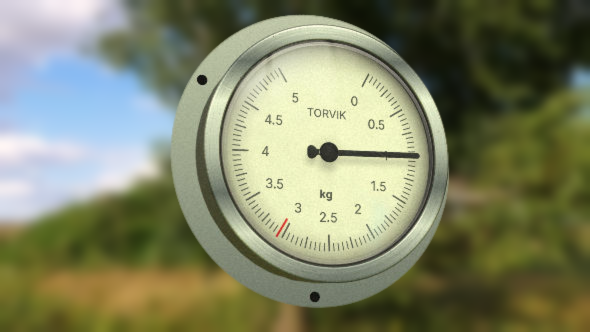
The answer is 1 kg
